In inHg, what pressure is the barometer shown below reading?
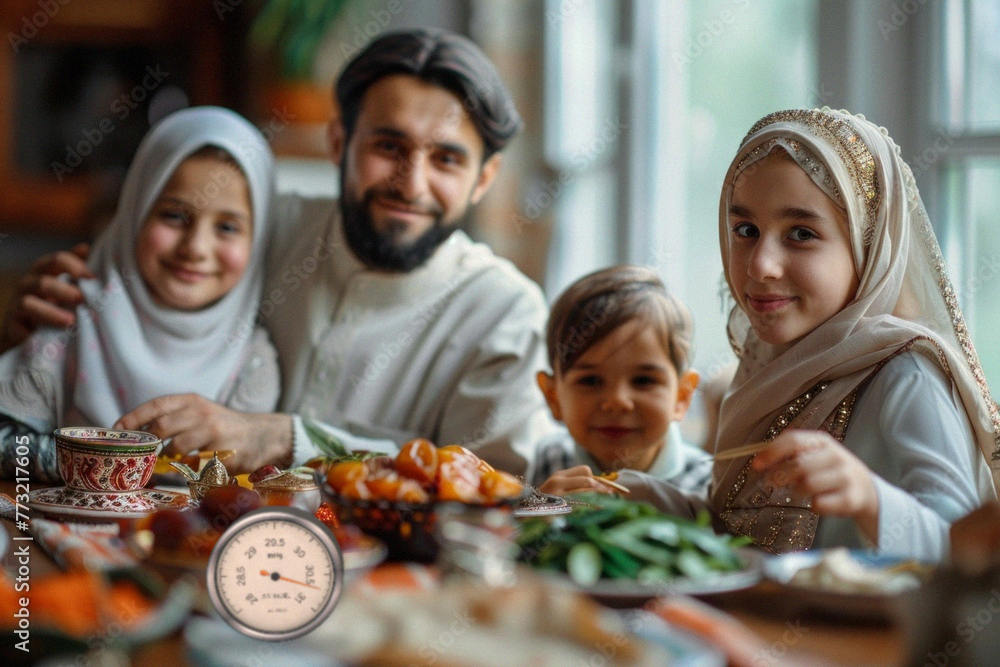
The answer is 30.7 inHg
